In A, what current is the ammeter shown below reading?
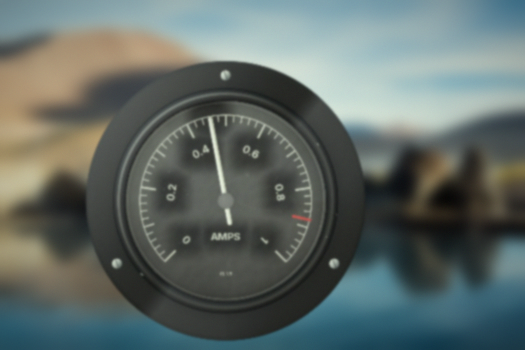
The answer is 0.46 A
